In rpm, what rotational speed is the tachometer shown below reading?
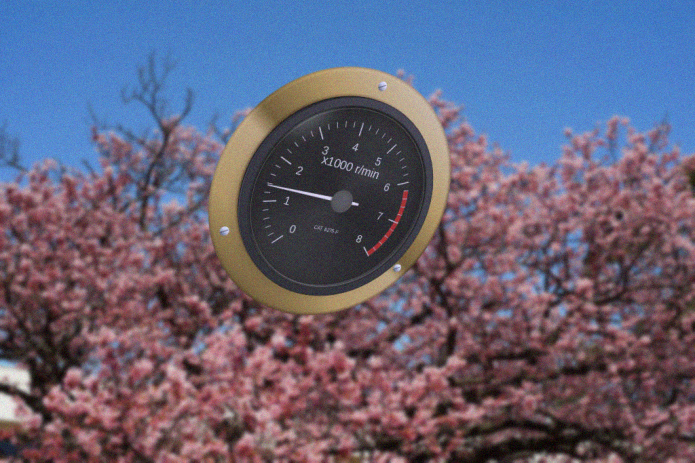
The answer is 1400 rpm
